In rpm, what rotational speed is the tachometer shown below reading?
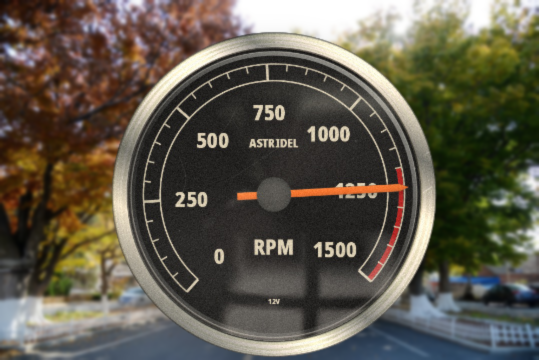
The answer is 1250 rpm
